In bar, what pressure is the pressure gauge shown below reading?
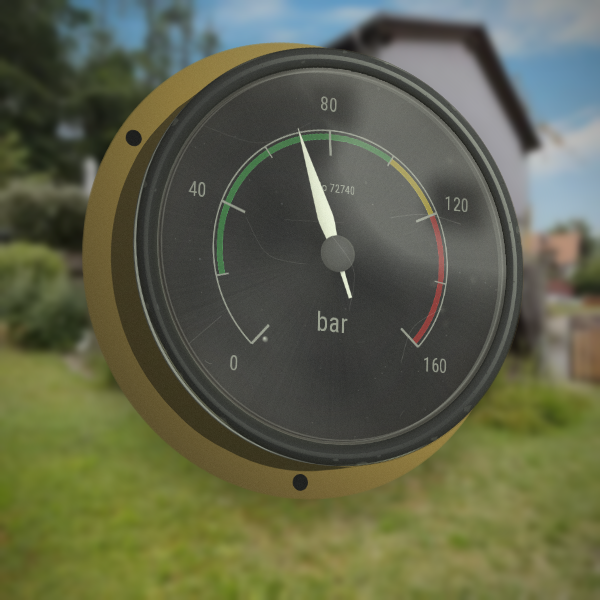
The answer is 70 bar
